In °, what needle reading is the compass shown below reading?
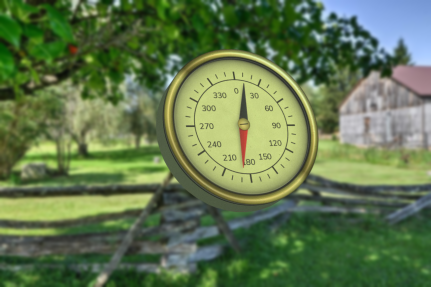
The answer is 190 °
